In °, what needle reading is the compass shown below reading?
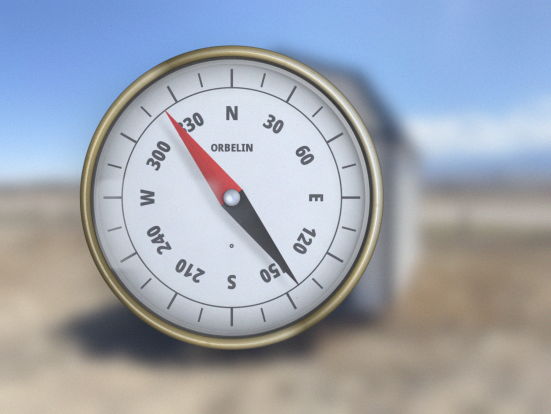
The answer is 322.5 °
